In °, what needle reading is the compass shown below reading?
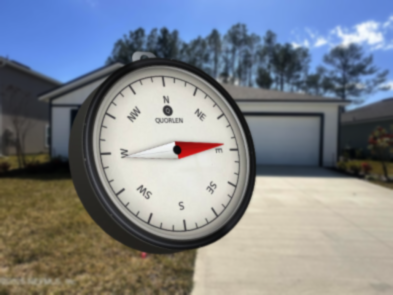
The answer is 85 °
